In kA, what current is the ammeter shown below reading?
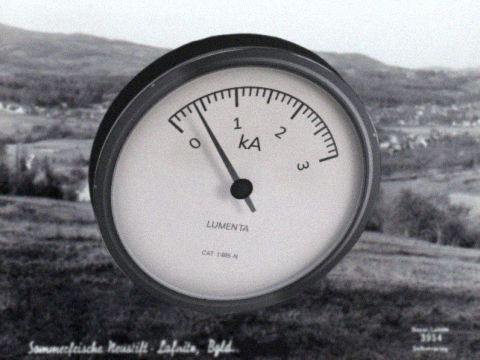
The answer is 0.4 kA
